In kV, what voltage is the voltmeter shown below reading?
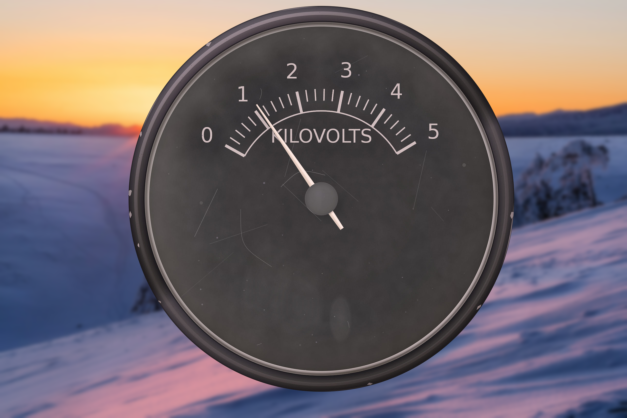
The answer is 1.1 kV
